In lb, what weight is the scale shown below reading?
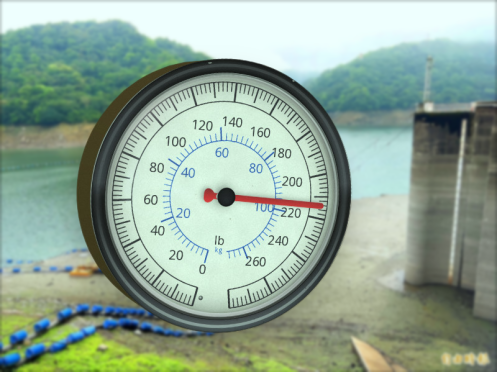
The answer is 214 lb
